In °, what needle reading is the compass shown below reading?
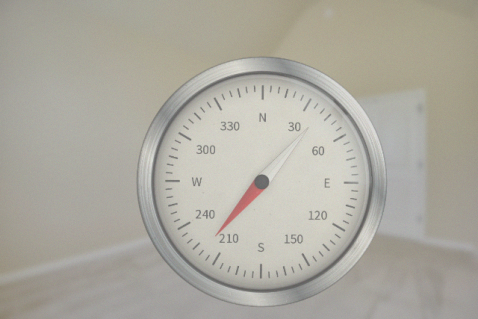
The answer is 220 °
